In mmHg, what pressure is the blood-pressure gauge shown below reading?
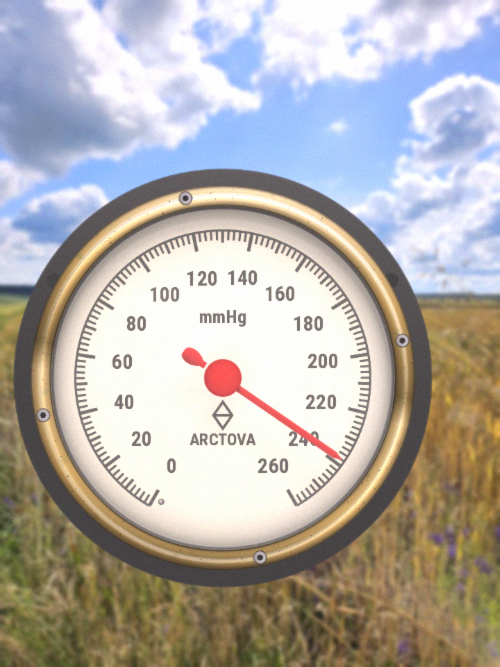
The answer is 238 mmHg
